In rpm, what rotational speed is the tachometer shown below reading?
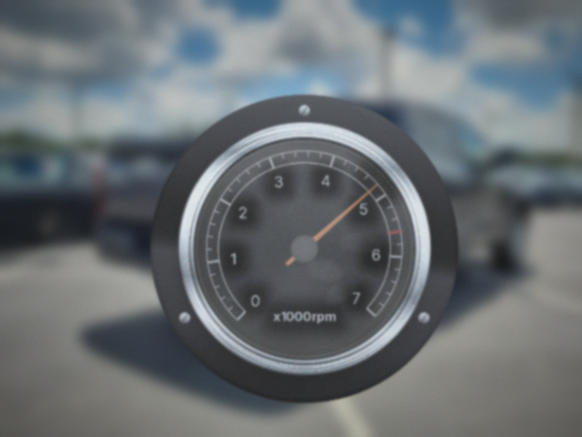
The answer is 4800 rpm
